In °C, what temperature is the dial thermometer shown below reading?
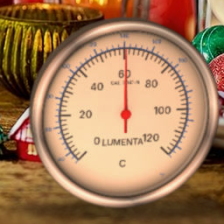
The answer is 60 °C
